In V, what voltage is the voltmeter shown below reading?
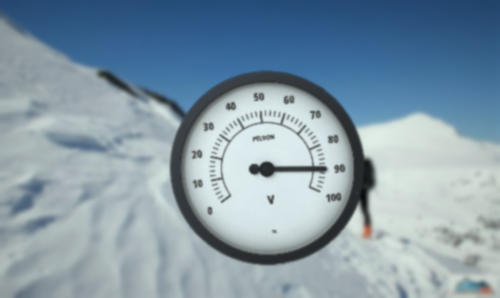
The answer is 90 V
